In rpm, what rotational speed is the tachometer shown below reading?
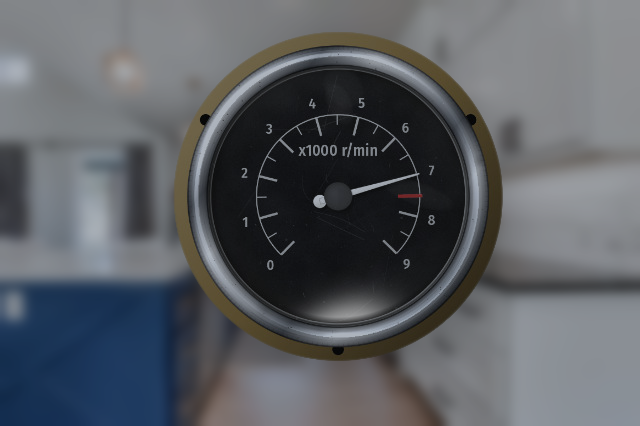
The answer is 7000 rpm
